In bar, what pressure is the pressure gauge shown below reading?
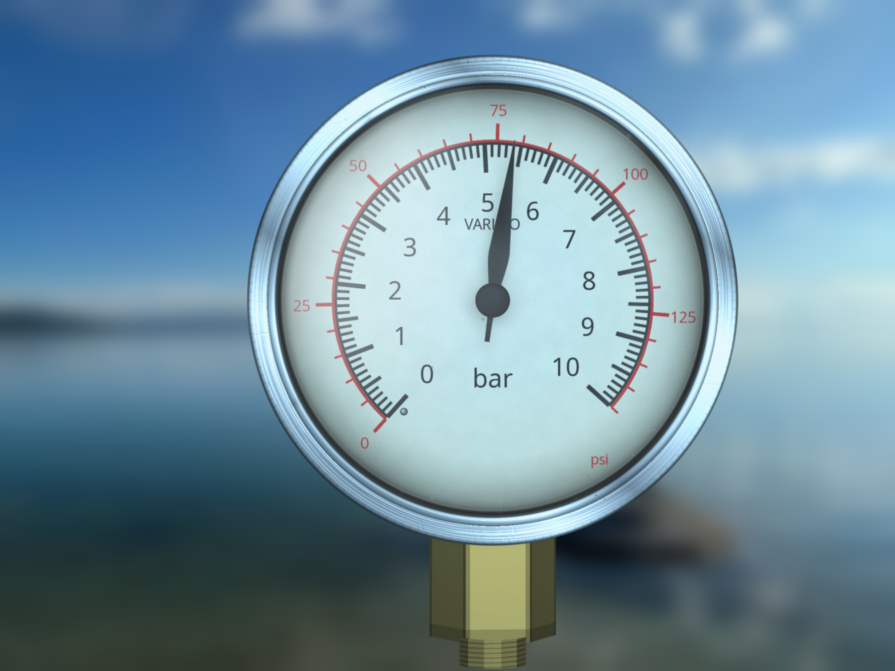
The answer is 5.4 bar
